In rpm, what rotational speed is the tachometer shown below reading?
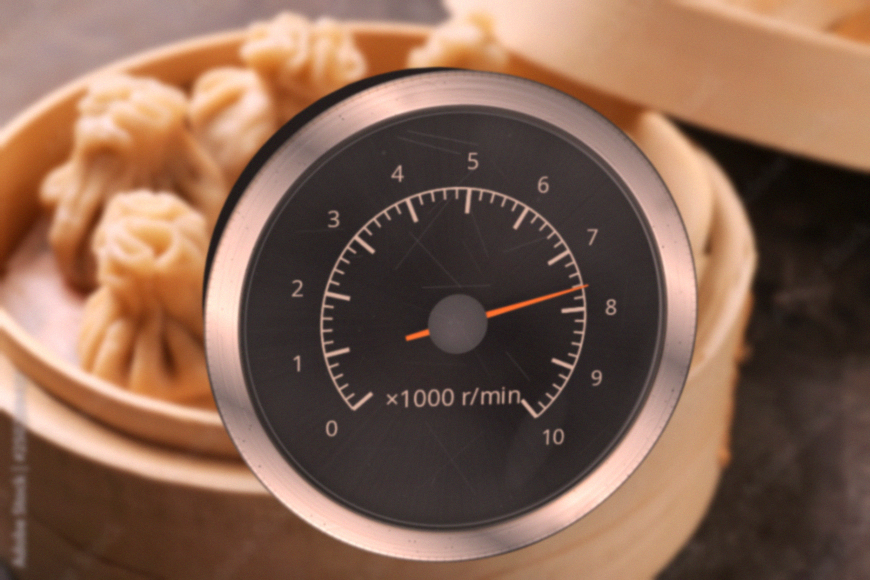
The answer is 7600 rpm
